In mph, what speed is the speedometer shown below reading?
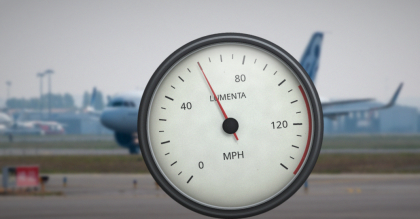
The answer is 60 mph
